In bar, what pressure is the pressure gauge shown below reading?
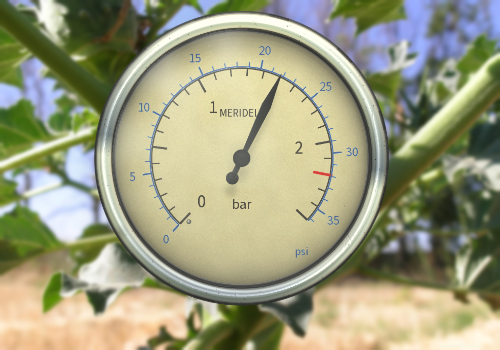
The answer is 1.5 bar
